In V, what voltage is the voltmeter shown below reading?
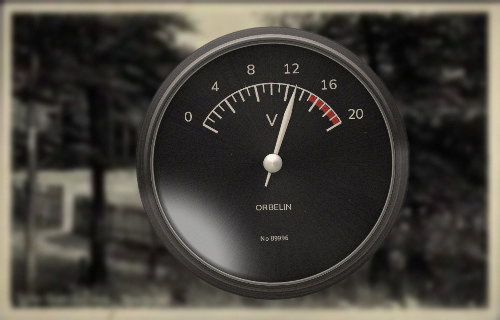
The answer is 13 V
